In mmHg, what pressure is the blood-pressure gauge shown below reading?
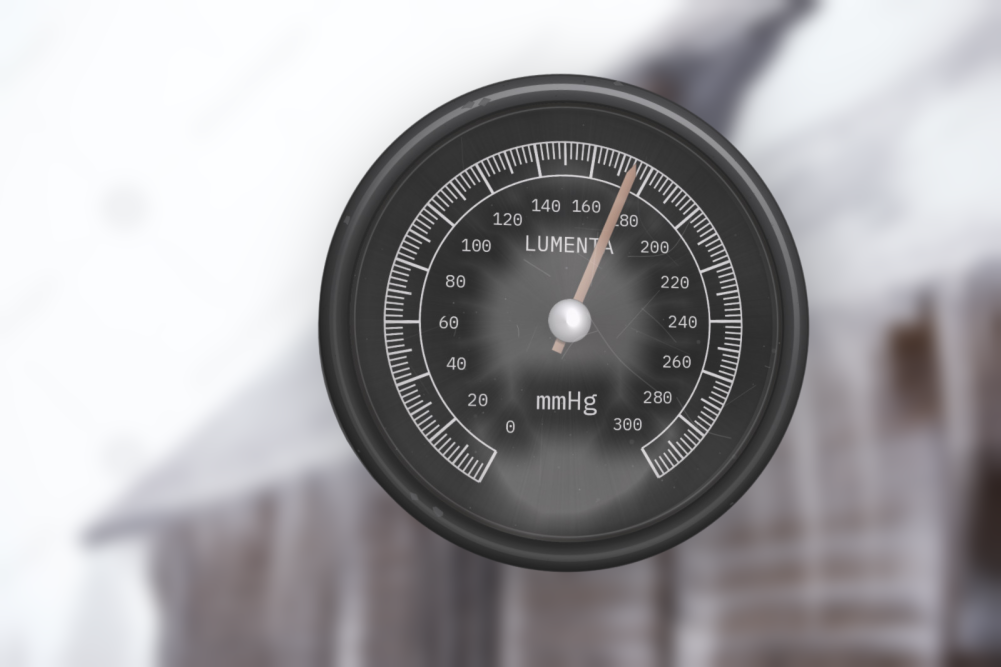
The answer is 174 mmHg
